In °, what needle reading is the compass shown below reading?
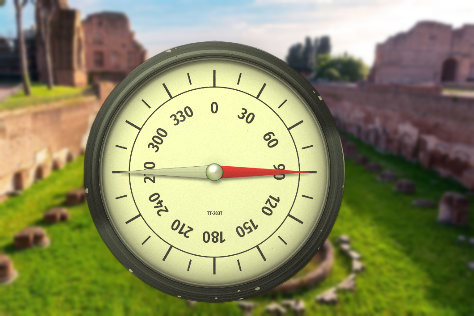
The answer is 90 °
